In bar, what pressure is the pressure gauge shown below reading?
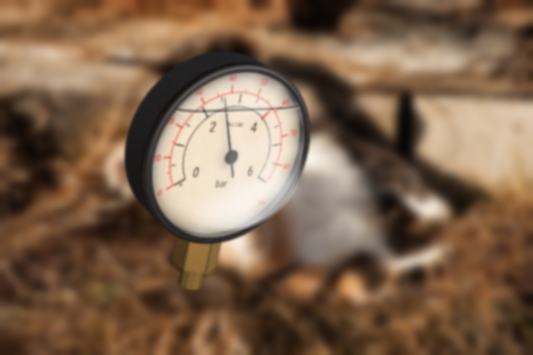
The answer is 2.5 bar
